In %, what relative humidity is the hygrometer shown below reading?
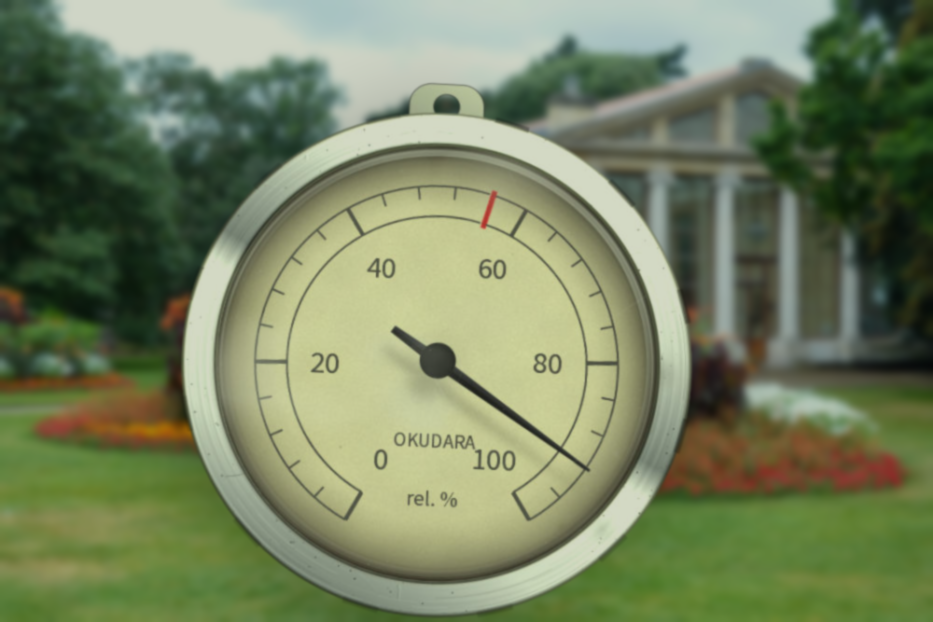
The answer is 92 %
